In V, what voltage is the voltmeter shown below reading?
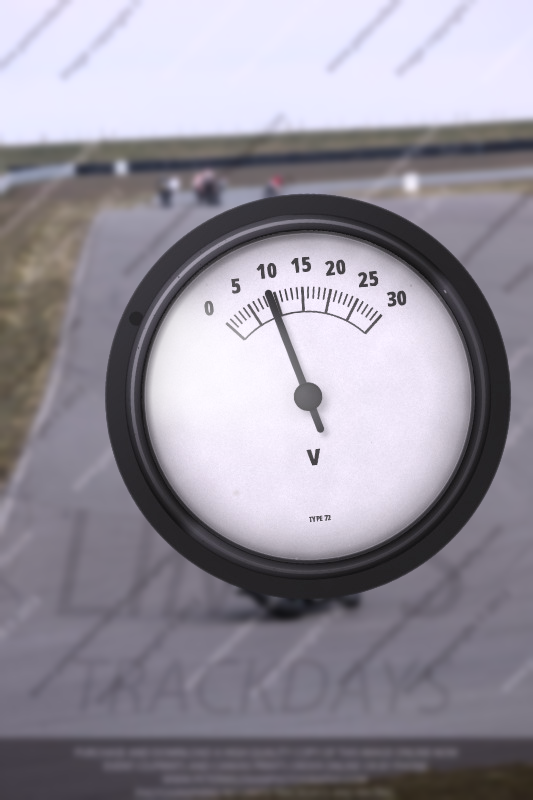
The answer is 9 V
